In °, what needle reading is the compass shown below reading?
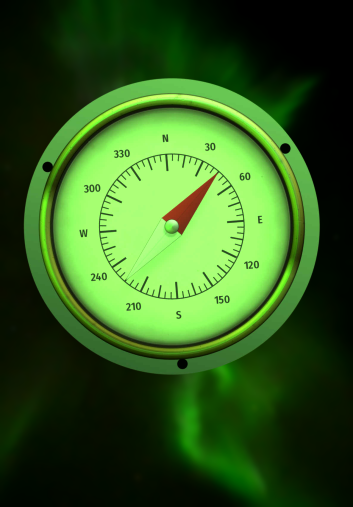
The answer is 45 °
